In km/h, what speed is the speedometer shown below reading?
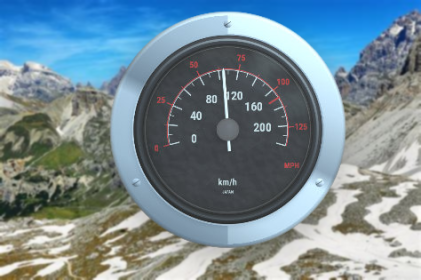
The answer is 105 km/h
